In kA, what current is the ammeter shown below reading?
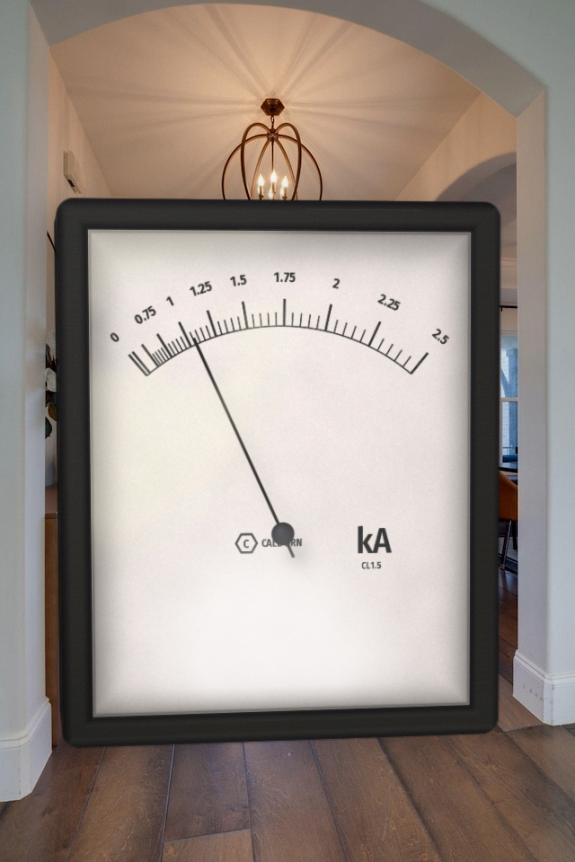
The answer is 1.05 kA
